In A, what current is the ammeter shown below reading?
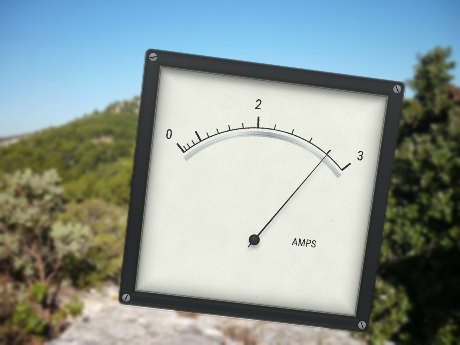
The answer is 2.8 A
